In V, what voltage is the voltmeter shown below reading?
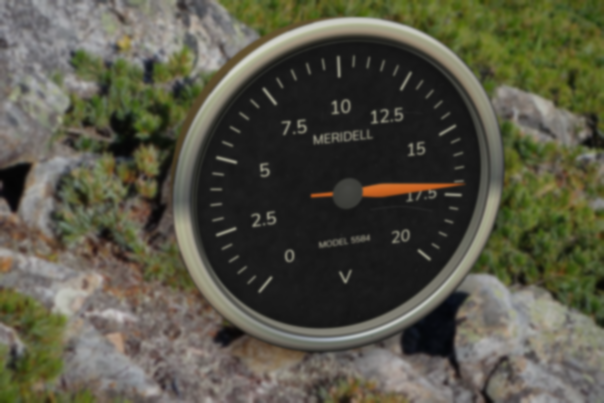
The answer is 17 V
